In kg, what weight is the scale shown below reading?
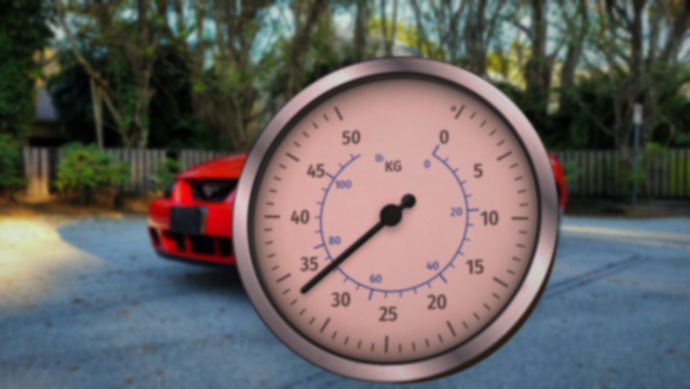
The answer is 33 kg
